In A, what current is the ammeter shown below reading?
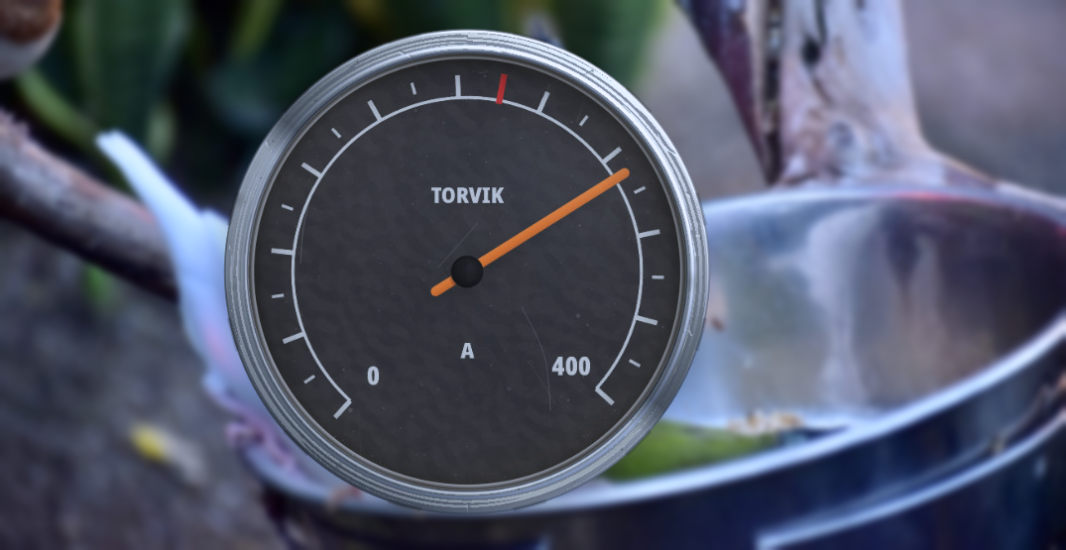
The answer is 290 A
